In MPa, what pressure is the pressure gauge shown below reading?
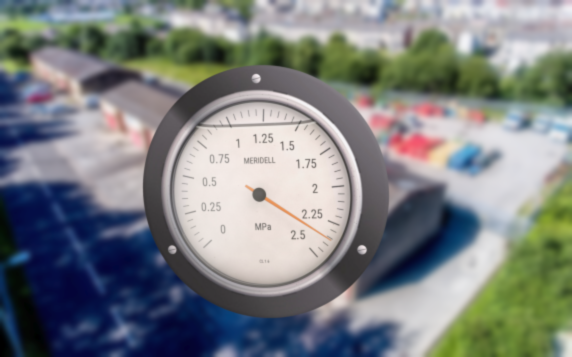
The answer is 2.35 MPa
